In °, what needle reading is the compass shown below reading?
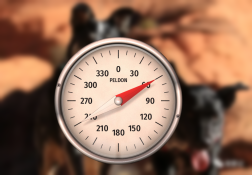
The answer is 60 °
